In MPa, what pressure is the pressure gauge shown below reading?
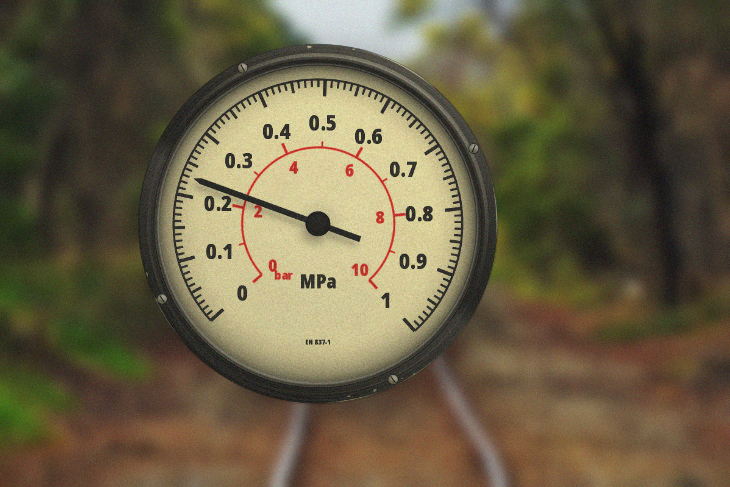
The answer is 0.23 MPa
